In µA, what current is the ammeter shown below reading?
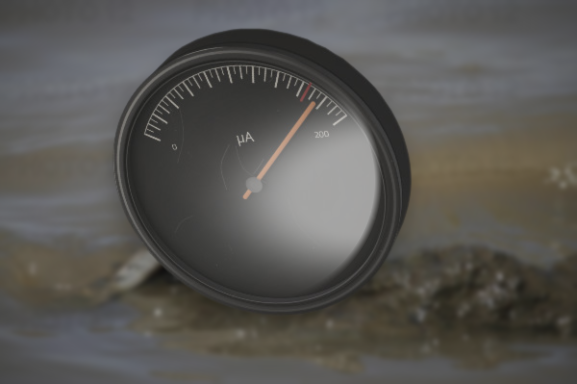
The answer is 175 µA
